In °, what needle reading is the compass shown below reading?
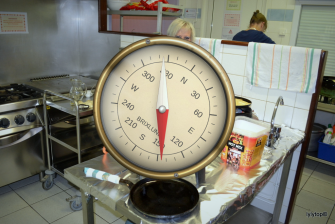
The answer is 145 °
